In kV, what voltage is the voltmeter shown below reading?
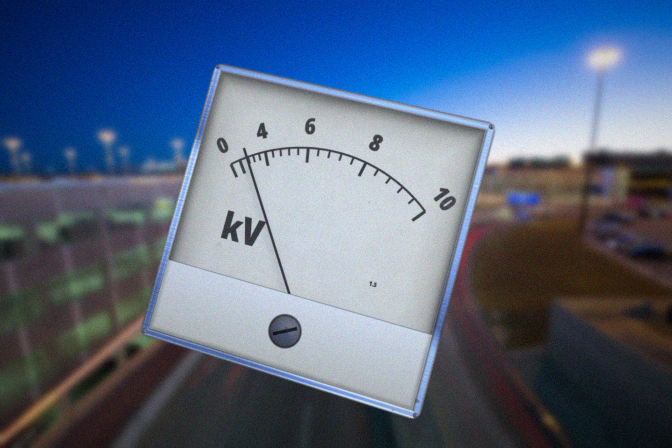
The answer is 2.8 kV
